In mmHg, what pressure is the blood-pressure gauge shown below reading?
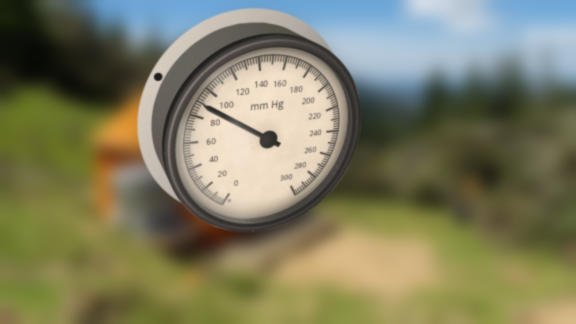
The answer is 90 mmHg
